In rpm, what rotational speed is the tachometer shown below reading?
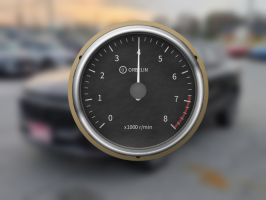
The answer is 4000 rpm
